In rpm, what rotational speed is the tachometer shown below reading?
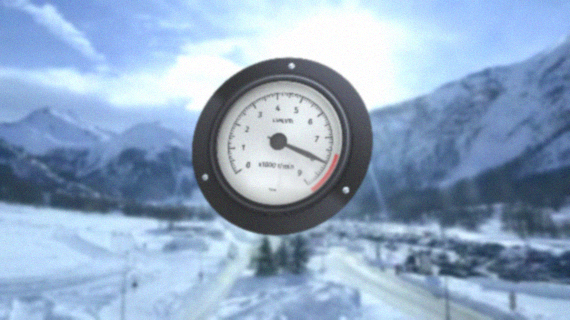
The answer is 8000 rpm
